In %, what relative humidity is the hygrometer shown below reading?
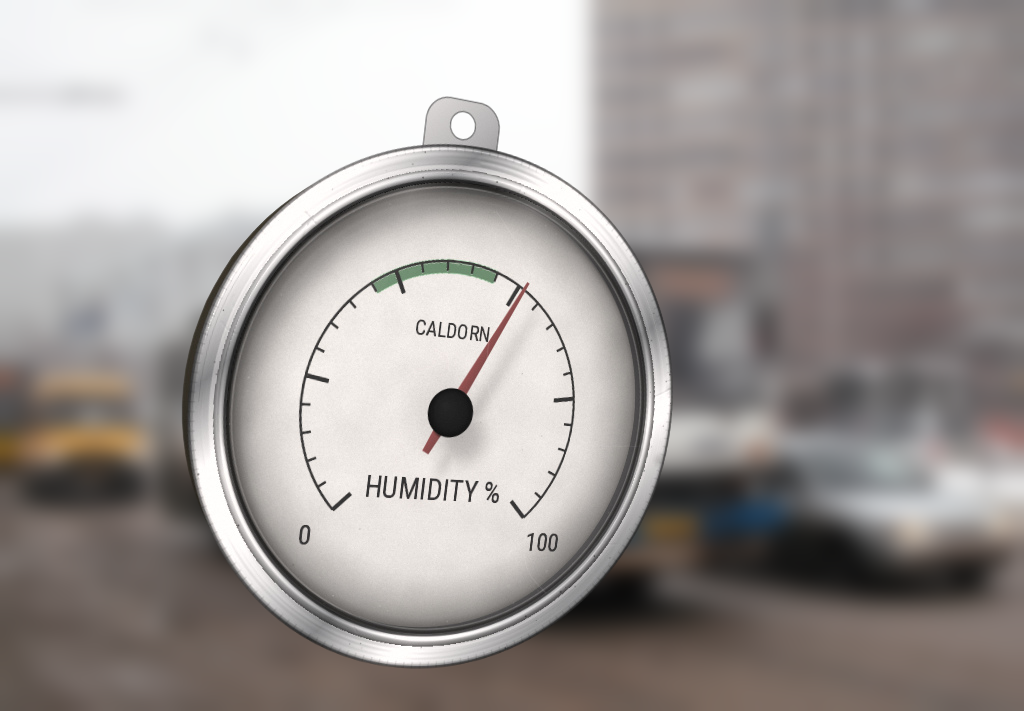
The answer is 60 %
